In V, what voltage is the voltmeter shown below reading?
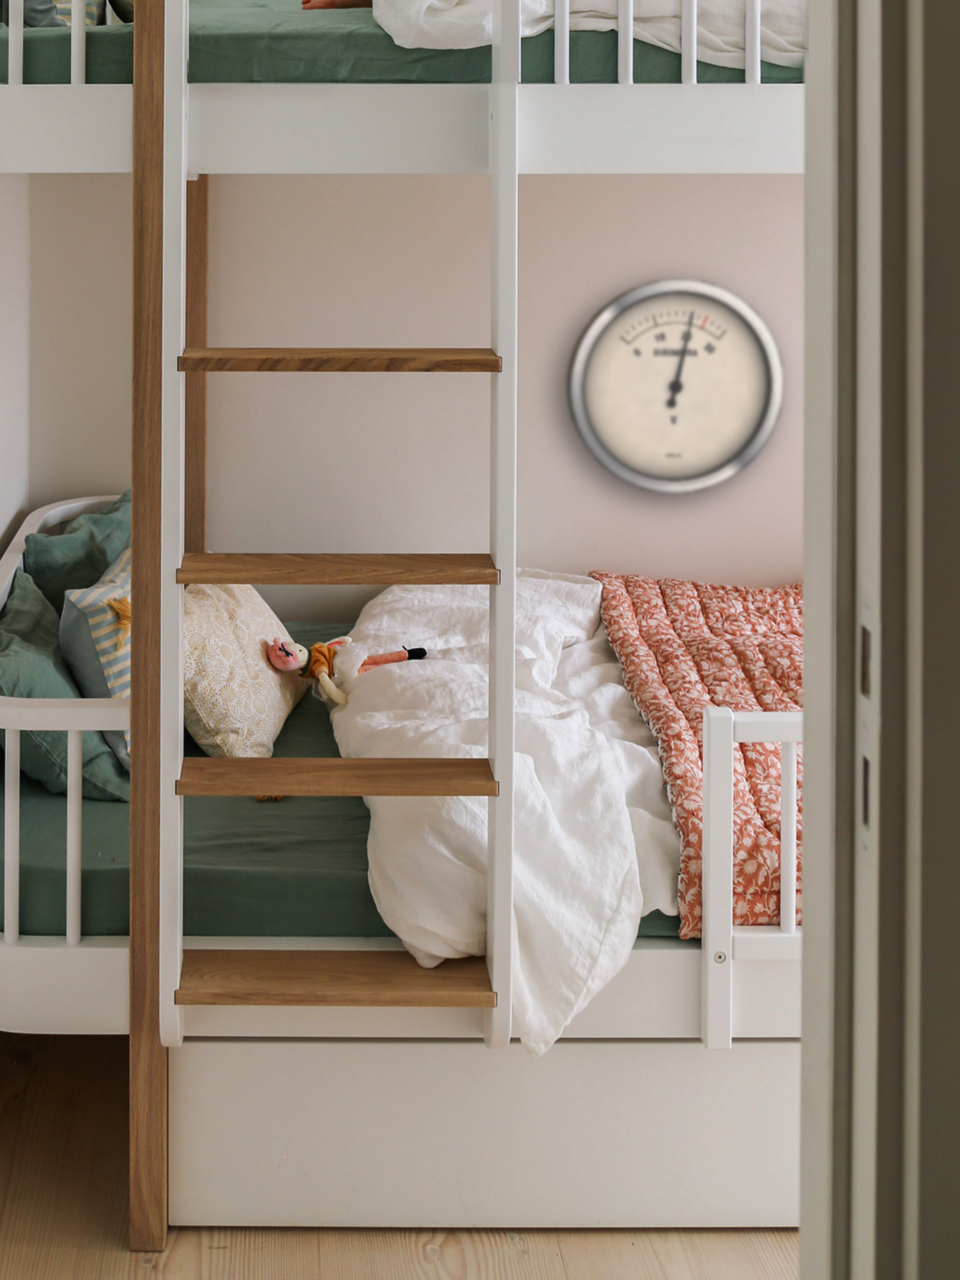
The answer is 20 V
